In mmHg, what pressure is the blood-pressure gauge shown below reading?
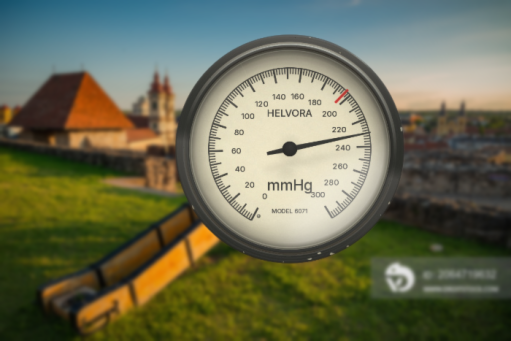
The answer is 230 mmHg
